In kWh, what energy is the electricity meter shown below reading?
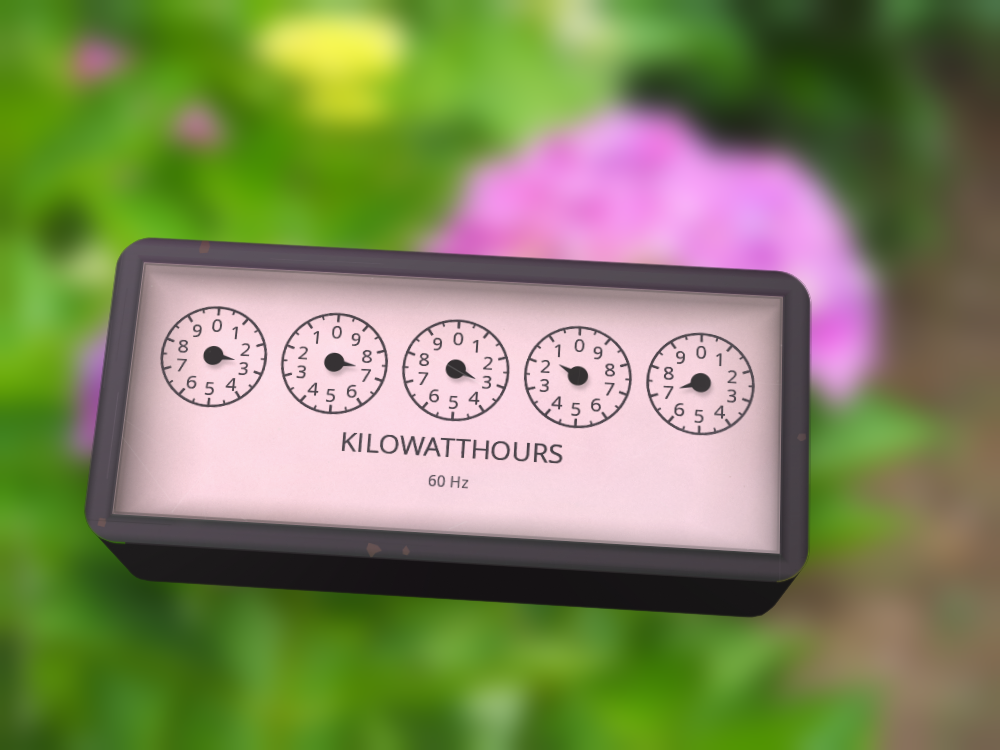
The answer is 27317 kWh
